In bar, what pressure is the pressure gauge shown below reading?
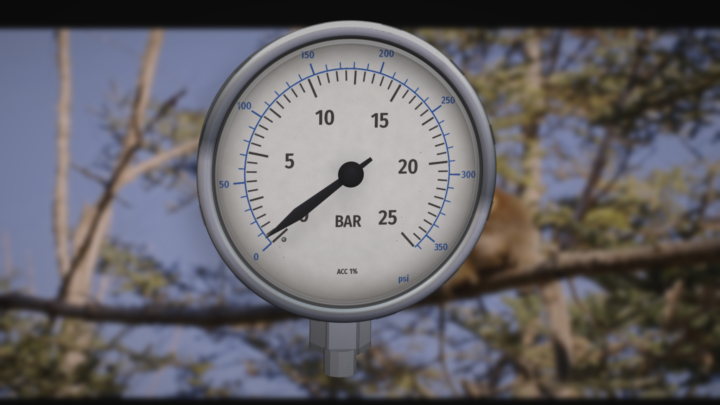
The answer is 0.5 bar
